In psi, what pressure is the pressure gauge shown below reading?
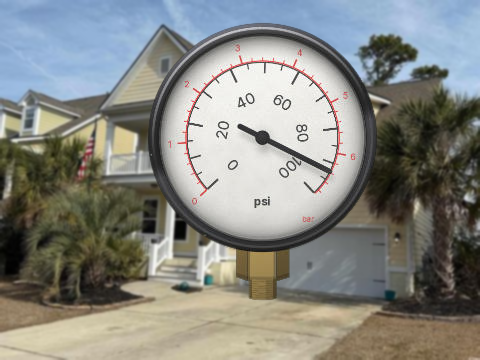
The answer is 92.5 psi
